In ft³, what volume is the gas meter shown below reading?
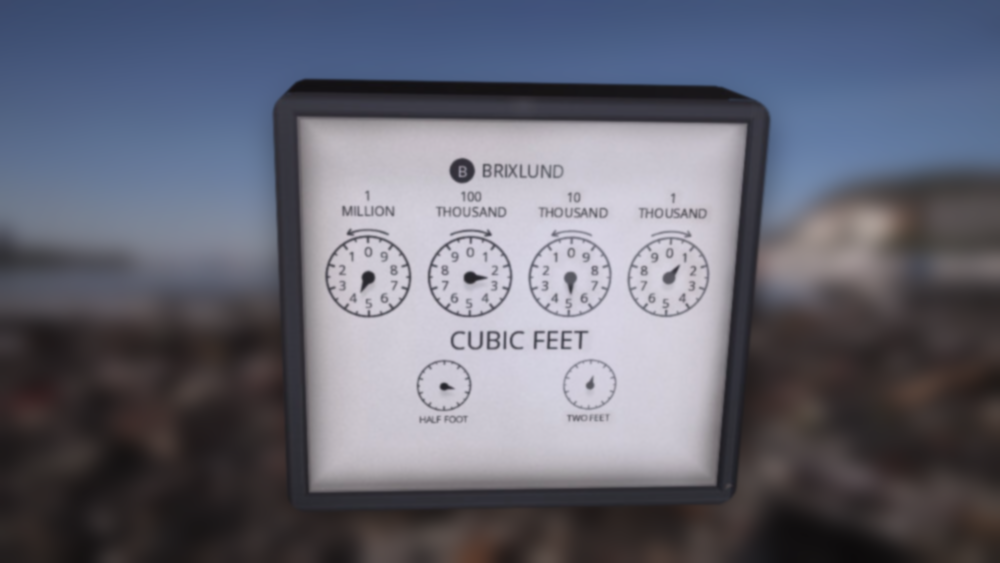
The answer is 425100 ft³
